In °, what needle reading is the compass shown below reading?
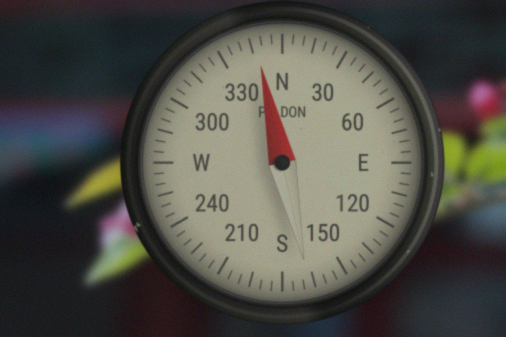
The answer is 347.5 °
